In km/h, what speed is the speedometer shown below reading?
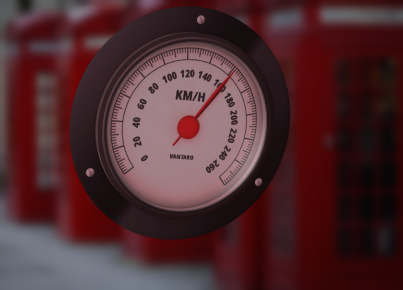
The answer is 160 km/h
